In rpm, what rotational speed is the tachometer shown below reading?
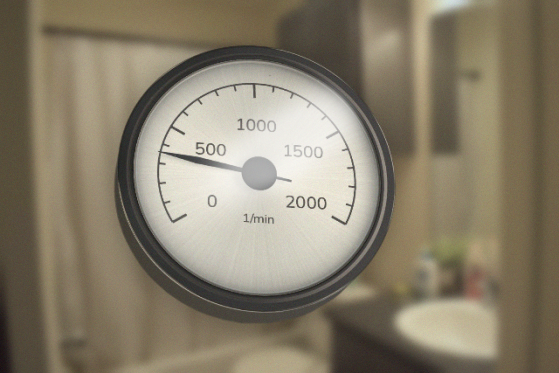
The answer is 350 rpm
